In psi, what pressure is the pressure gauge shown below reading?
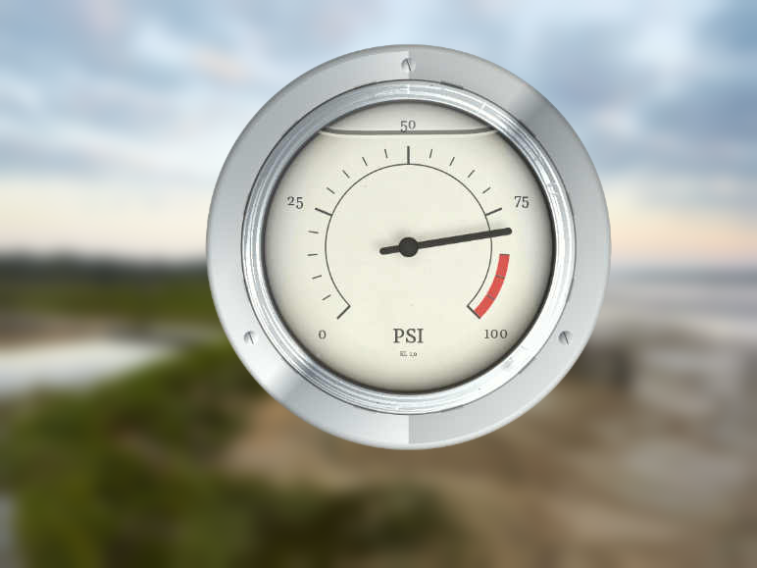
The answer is 80 psi
